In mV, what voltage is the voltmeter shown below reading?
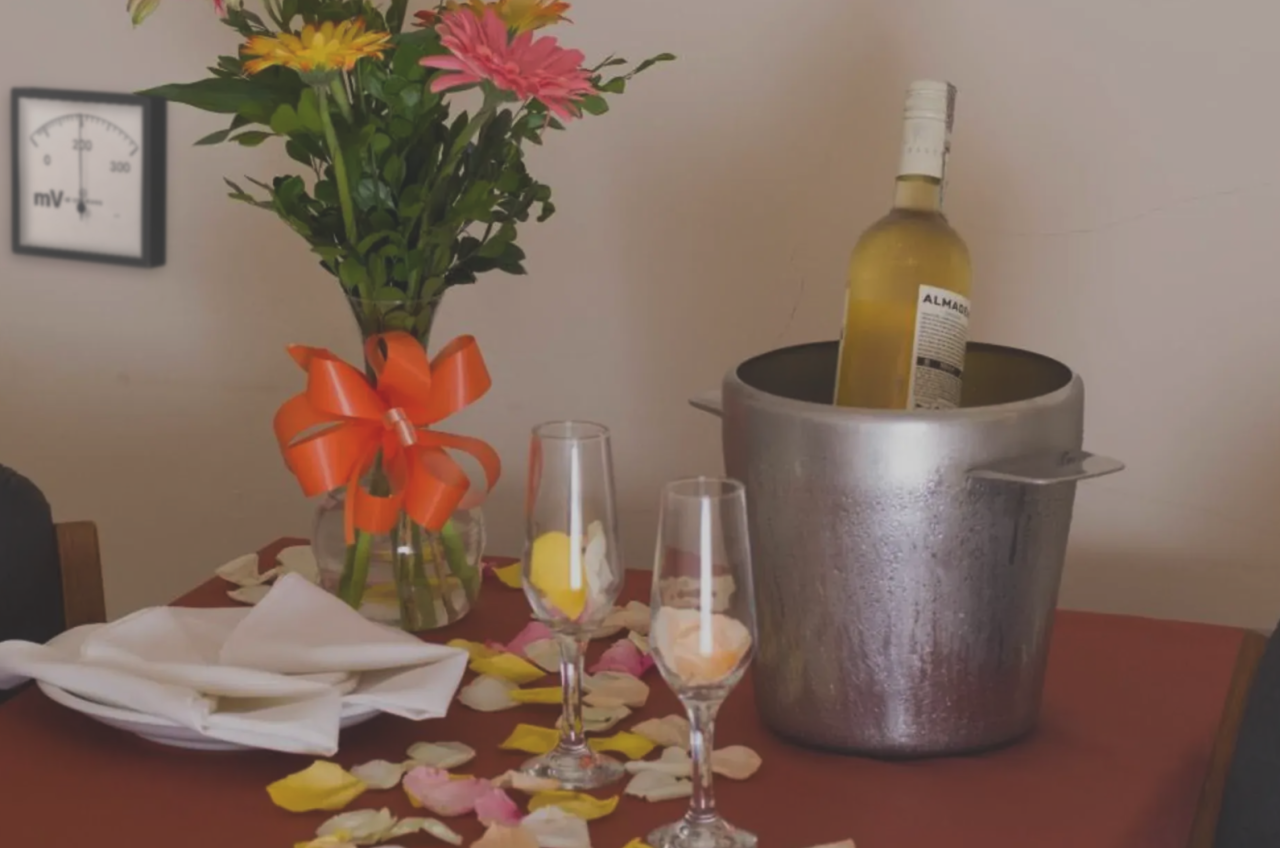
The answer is 200 mV
